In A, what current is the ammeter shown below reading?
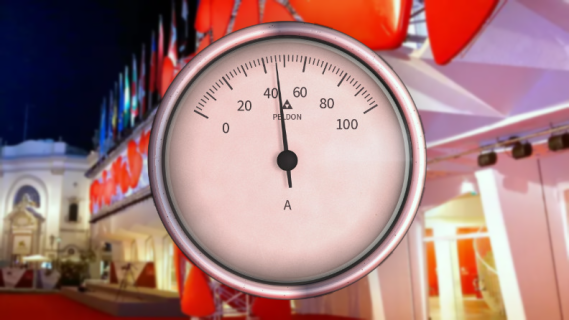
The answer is 46 A
